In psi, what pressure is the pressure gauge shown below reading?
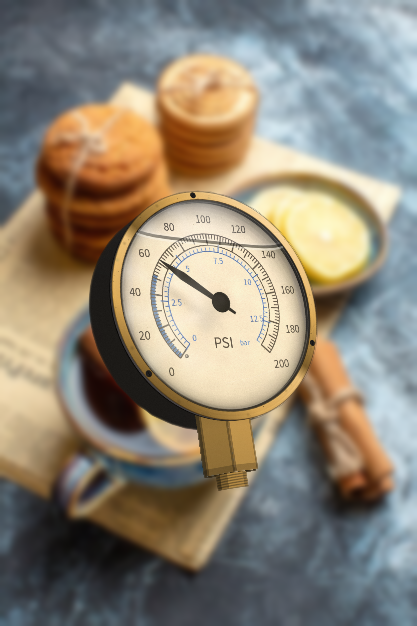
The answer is 60 psi
